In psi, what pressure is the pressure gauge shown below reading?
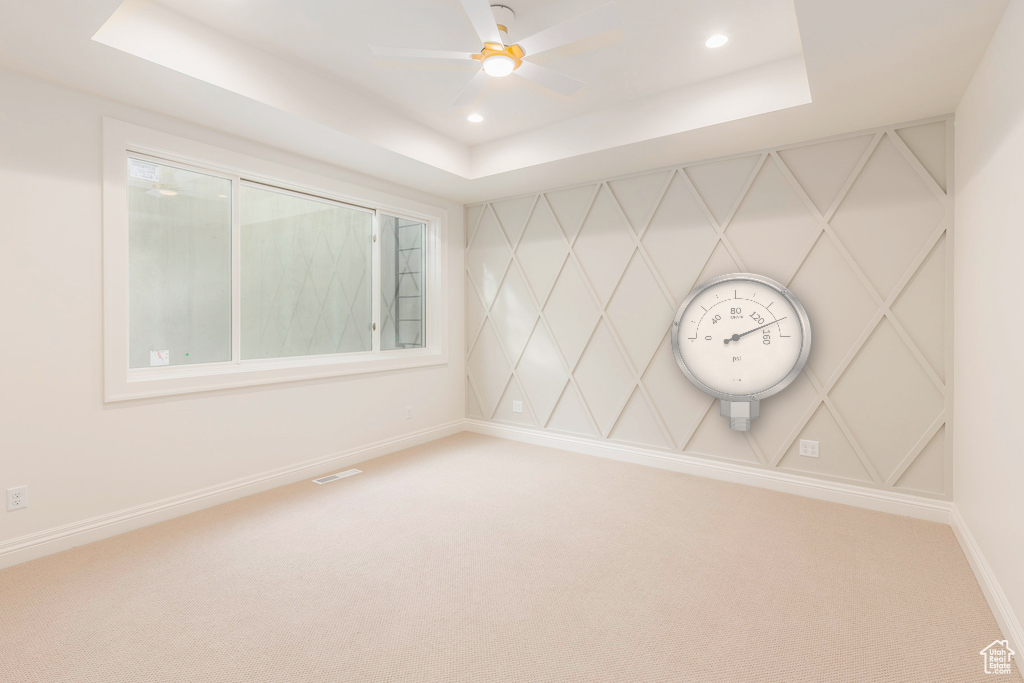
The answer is 140 psi
